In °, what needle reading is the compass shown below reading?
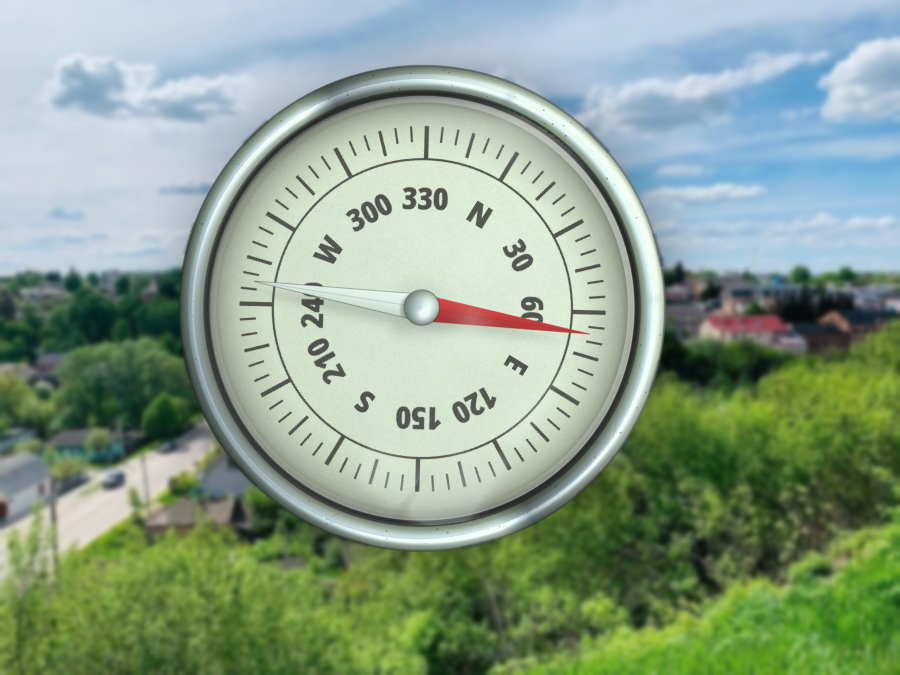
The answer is 67.5 °
